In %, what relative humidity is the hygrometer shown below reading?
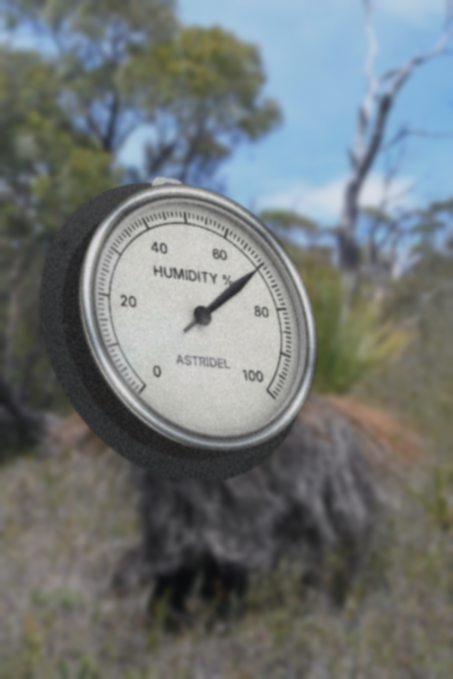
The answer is 70 %
